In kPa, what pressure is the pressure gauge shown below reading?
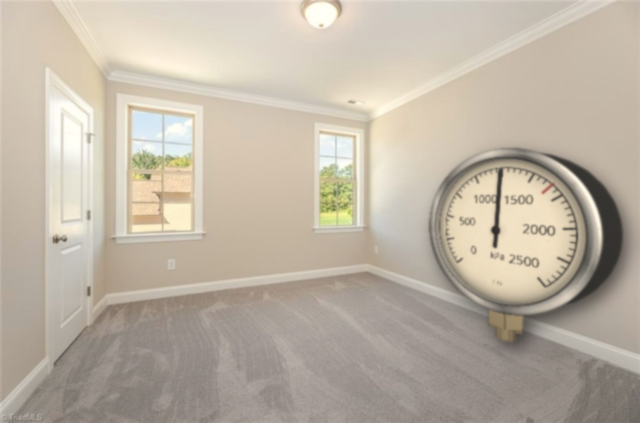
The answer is 1250 kPa
